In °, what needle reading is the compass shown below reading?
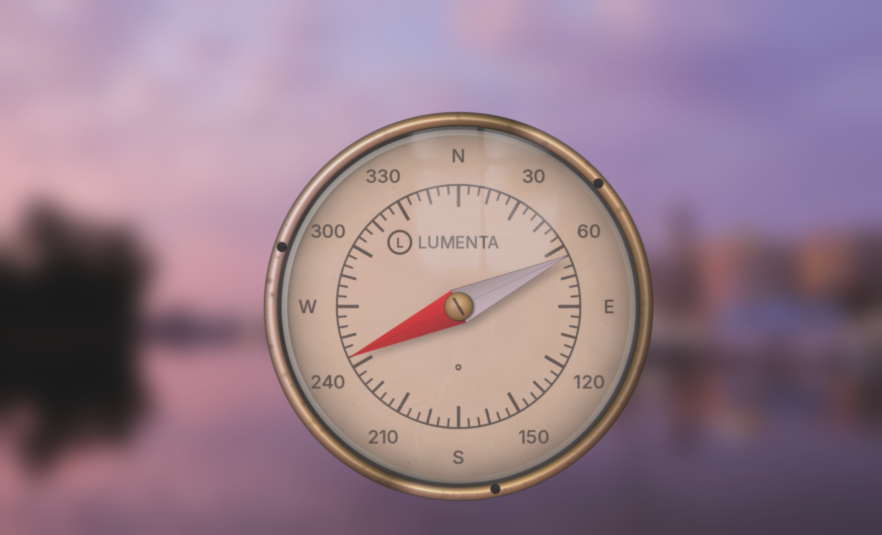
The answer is 245 °
